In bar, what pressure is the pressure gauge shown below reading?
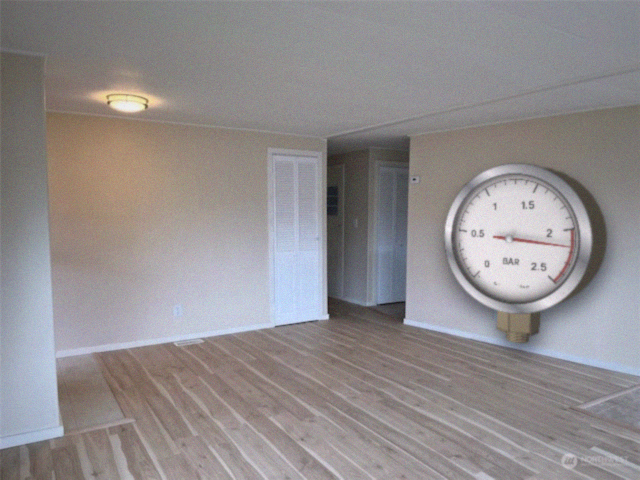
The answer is 2.15 bar
